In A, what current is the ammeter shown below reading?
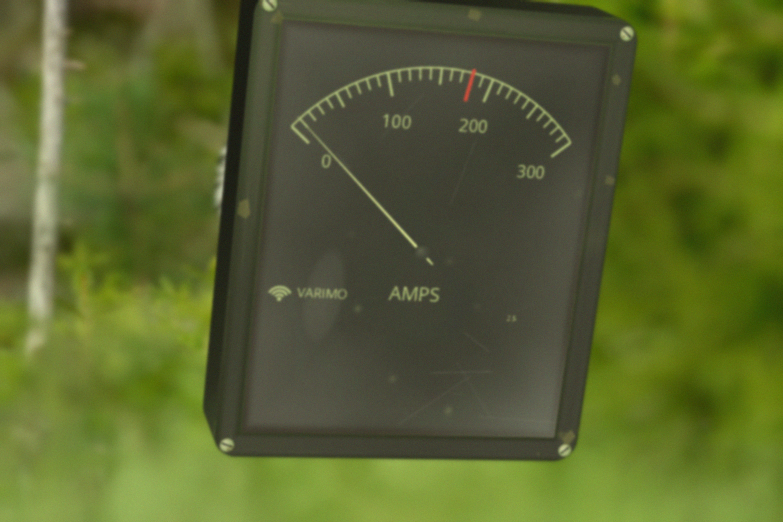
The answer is 10 A
